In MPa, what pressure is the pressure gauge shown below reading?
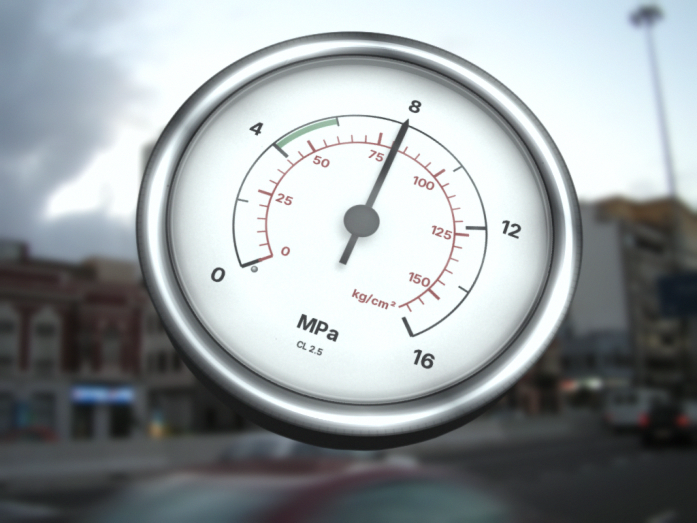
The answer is 8 MPa
